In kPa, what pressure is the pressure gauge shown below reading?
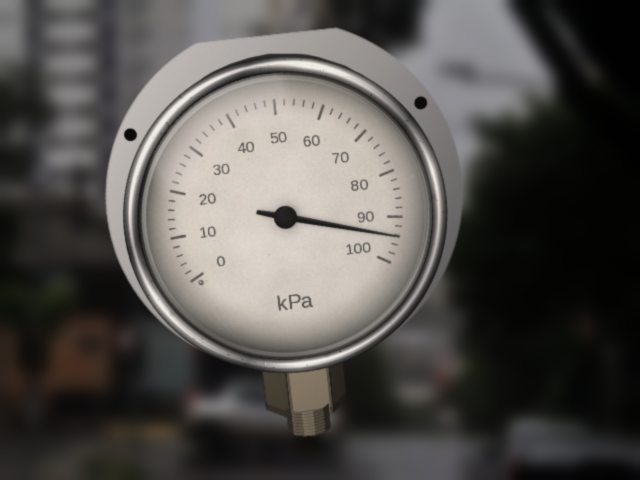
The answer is 94 kPa
